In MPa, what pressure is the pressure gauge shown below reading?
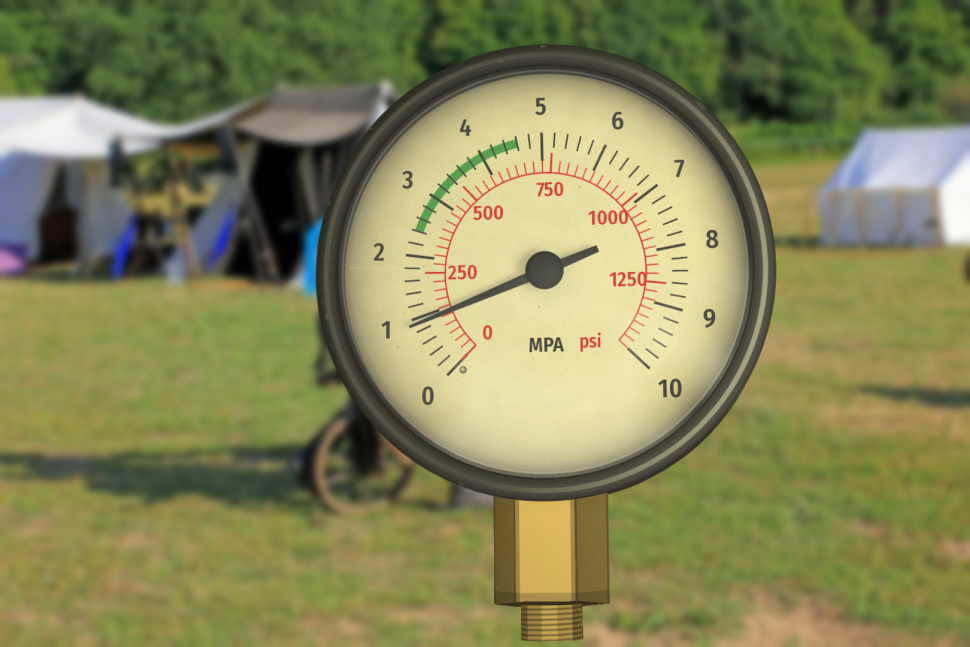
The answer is 0.9 MPa
